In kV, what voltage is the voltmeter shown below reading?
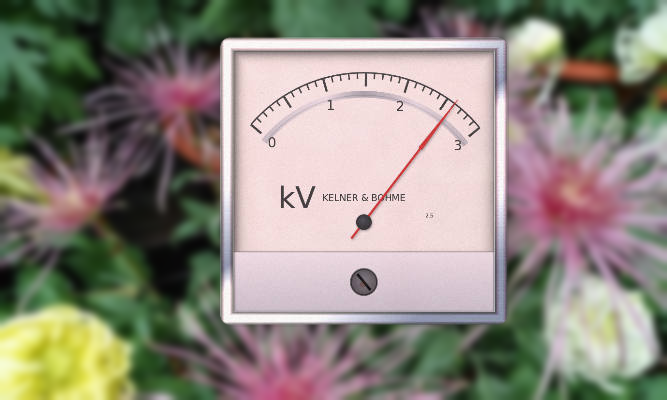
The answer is 2.6 kV
